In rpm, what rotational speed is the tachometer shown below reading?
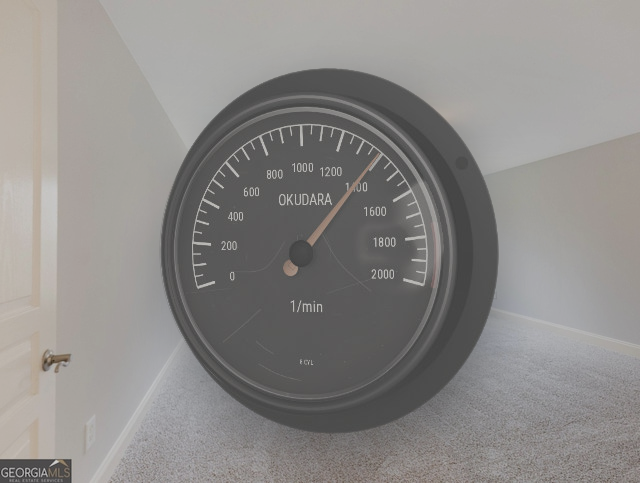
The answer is 1400 rpm
